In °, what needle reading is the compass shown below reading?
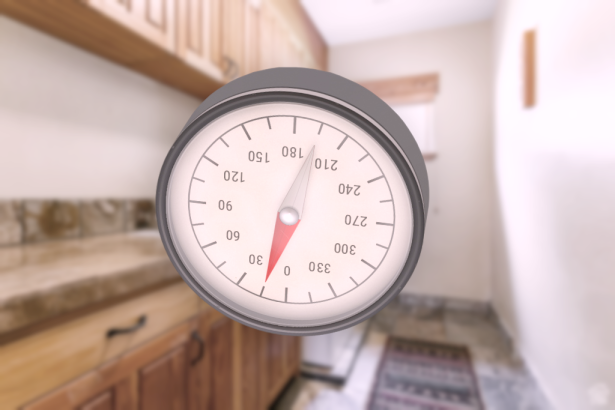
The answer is 15 °
